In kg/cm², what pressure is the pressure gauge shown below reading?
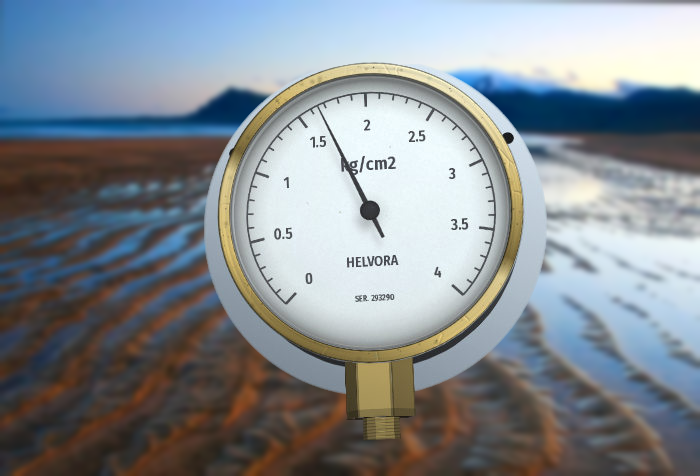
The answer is 1.65 kg/cm²
